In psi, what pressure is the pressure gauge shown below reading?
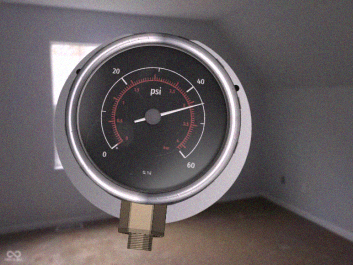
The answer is 45 psi
